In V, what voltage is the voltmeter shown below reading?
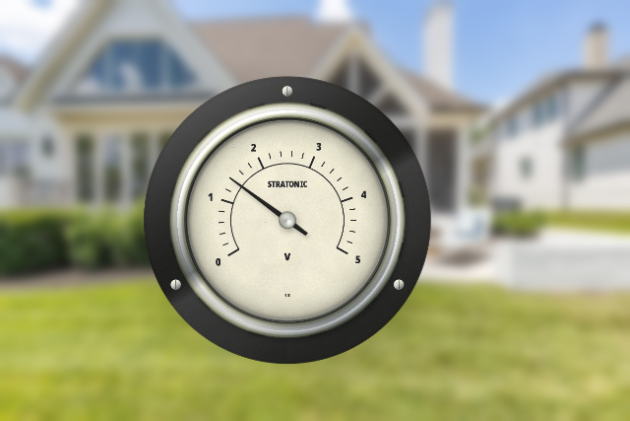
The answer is 1.4 V
